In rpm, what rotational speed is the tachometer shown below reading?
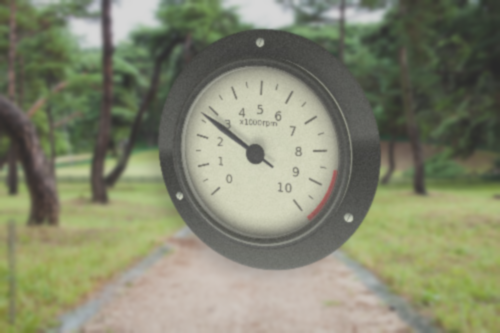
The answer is 2750 rpm
